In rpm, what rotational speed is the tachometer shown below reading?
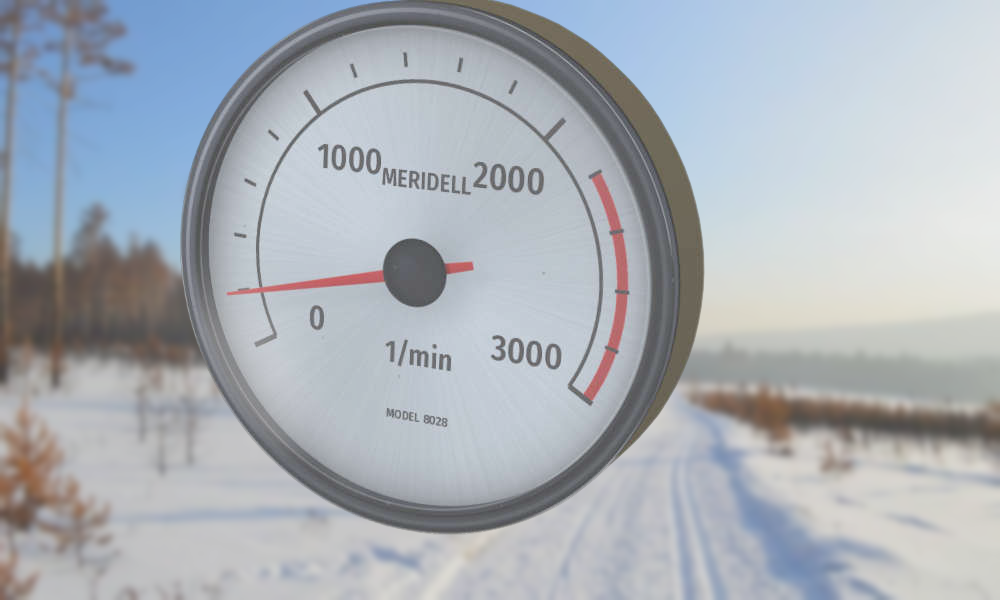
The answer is 200 rpm
